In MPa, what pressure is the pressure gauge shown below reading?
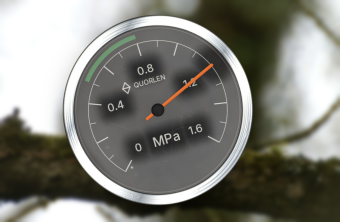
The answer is 1.2 MPa
